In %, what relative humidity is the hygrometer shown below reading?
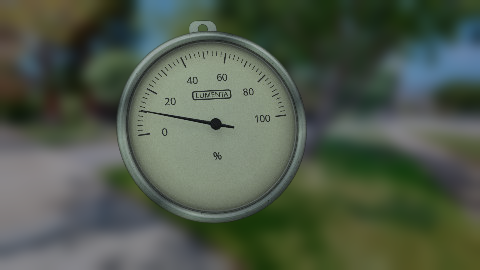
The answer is 10 %
